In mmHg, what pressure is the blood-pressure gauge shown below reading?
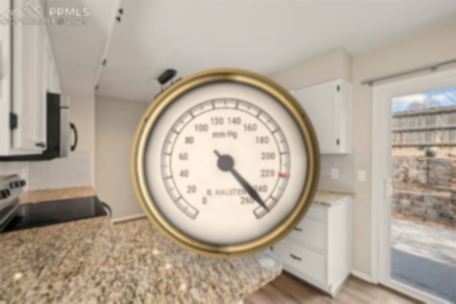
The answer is 250 mmHg
